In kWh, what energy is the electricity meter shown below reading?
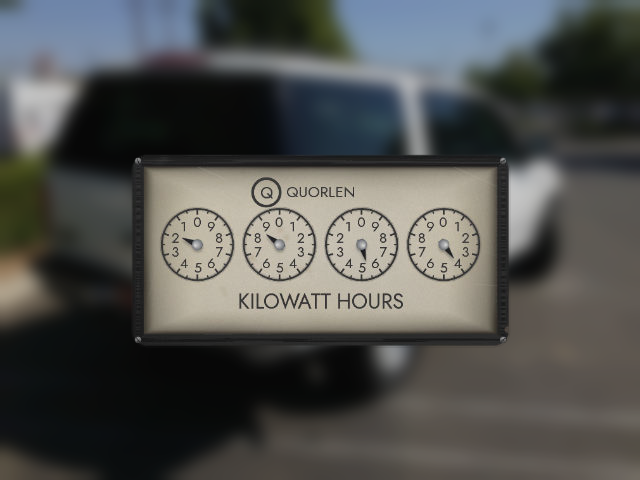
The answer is 1854 kWh
